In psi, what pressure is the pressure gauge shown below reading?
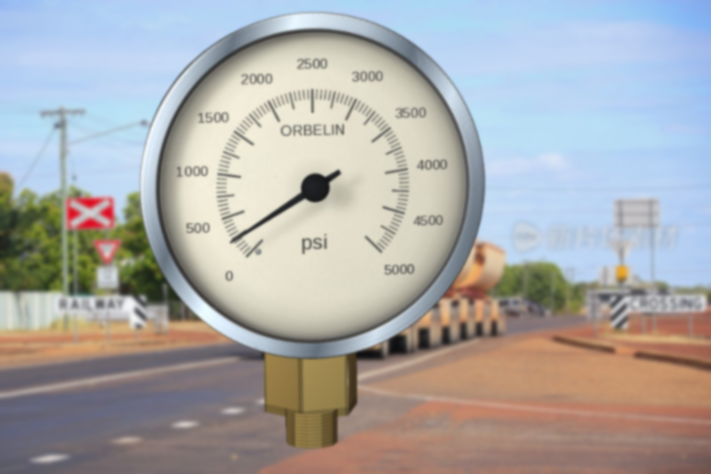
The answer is 250 psi
